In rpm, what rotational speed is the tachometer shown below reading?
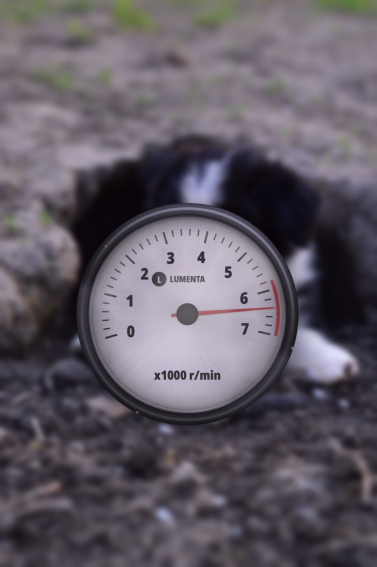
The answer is 6400 rpm
